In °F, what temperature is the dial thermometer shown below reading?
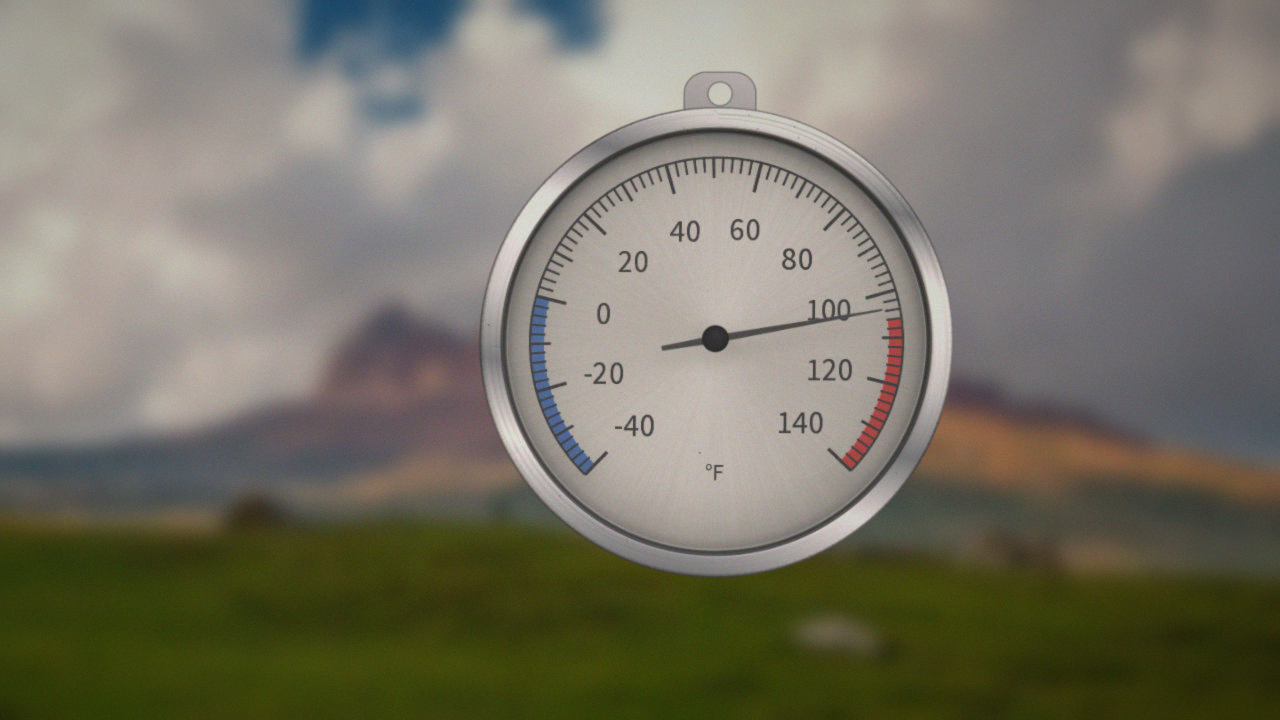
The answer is 104 °F
